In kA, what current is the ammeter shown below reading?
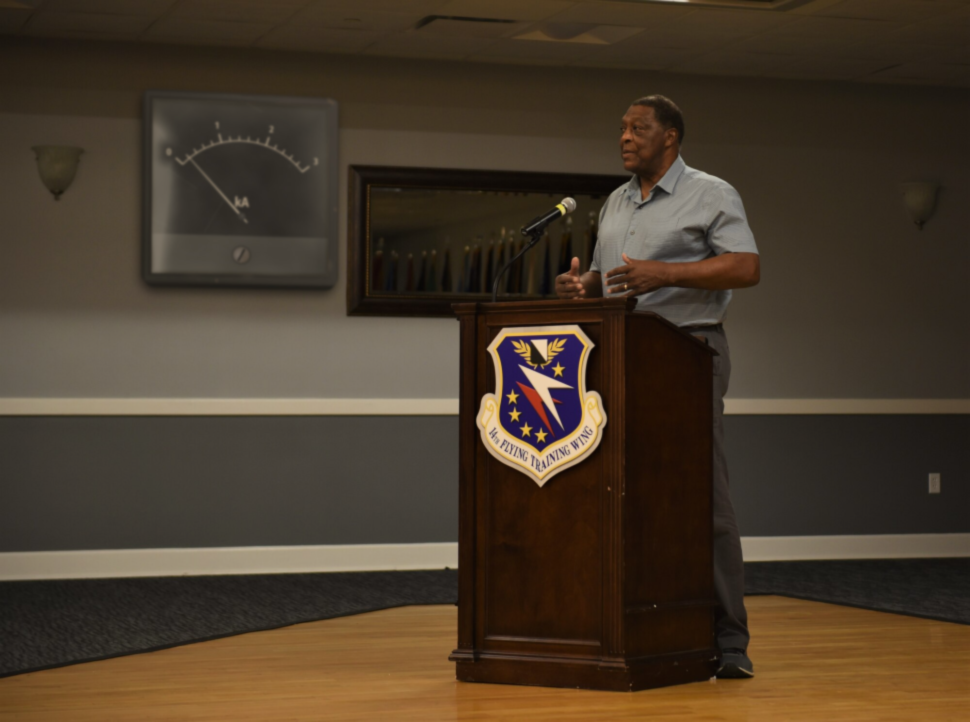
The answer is 0.2 kA
